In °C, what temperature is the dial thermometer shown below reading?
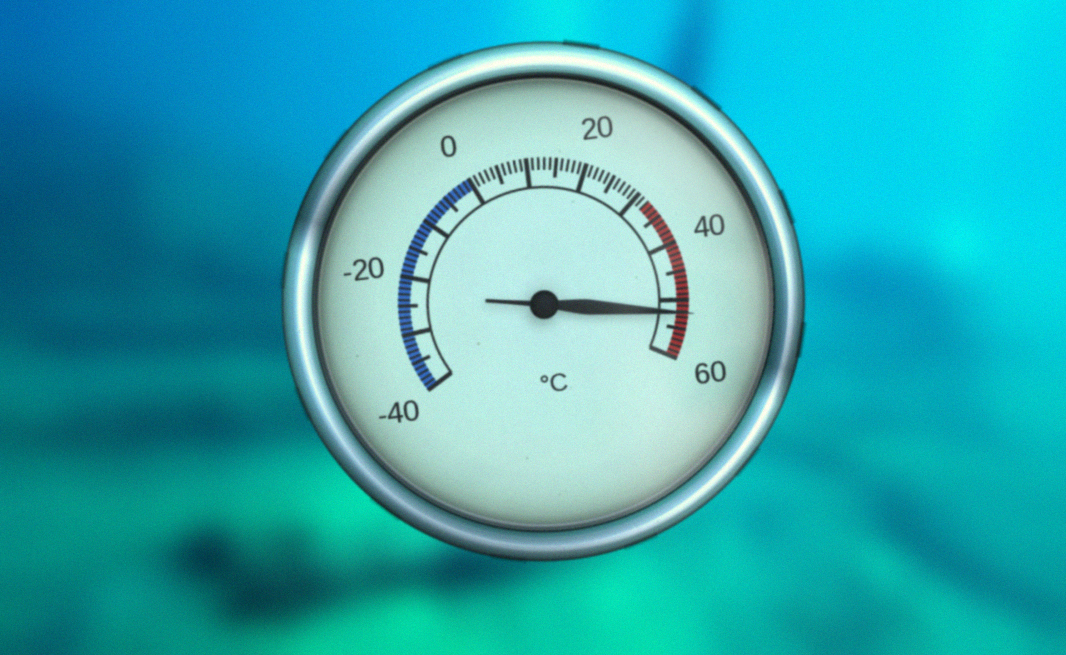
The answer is 52 °C
